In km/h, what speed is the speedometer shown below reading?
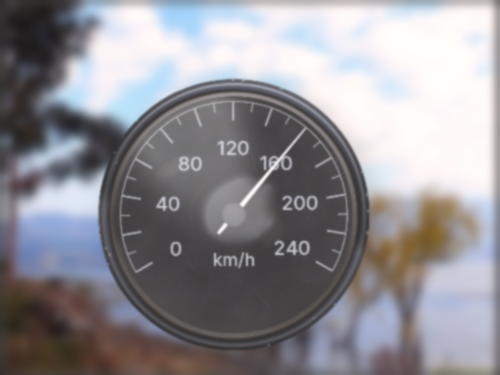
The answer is 160 km/h
